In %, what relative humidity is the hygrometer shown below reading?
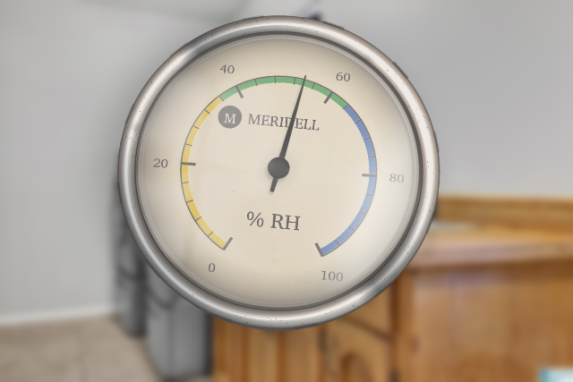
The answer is 54 %
